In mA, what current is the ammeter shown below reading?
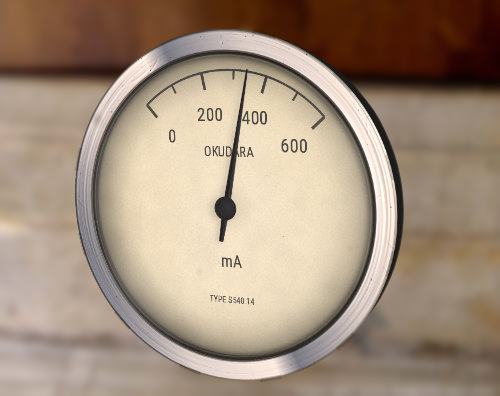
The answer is 350 mA
